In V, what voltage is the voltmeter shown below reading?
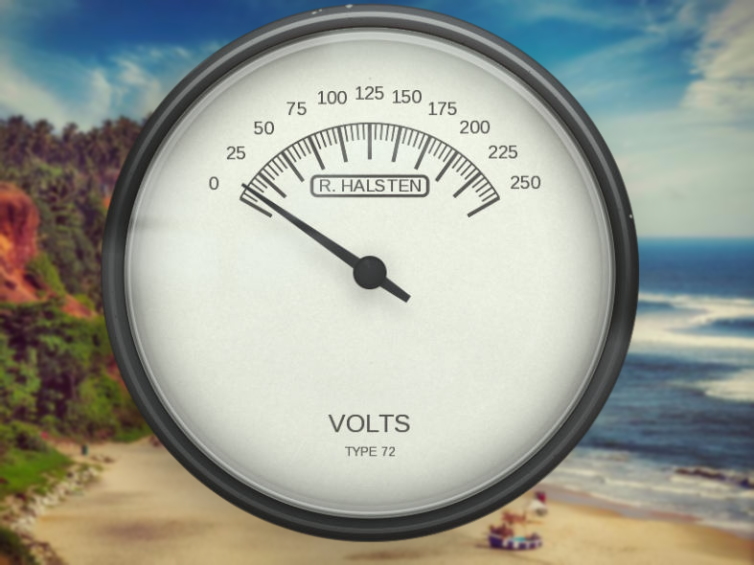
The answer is 10 V
